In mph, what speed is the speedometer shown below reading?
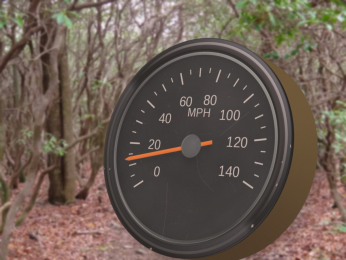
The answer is 12.5 mph
